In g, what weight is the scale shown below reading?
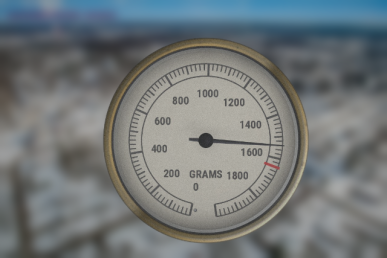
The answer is 1540 g
